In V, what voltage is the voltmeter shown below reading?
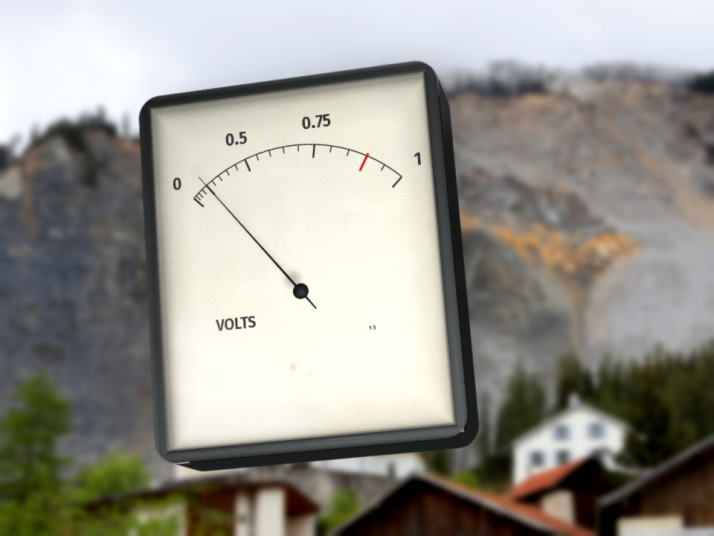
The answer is 0.25 V
